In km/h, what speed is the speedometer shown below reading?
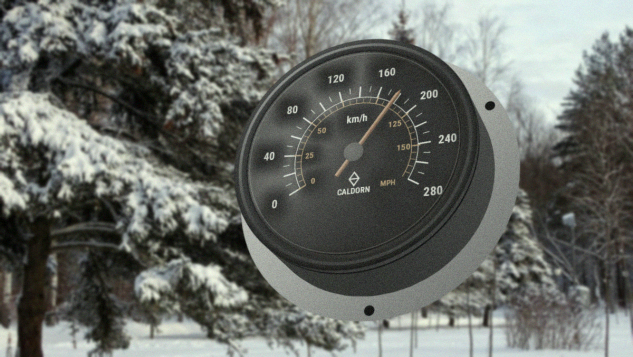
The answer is 180 km/h
